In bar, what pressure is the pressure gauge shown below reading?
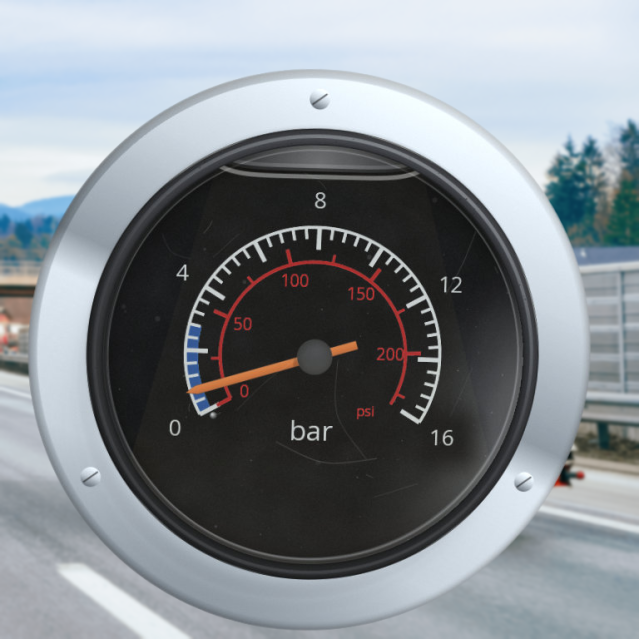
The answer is 0.8 bar
